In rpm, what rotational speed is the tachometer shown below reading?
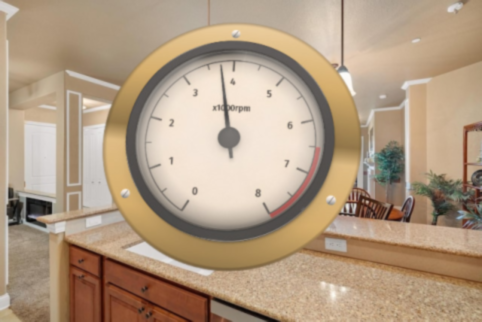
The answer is 3750 rpm
